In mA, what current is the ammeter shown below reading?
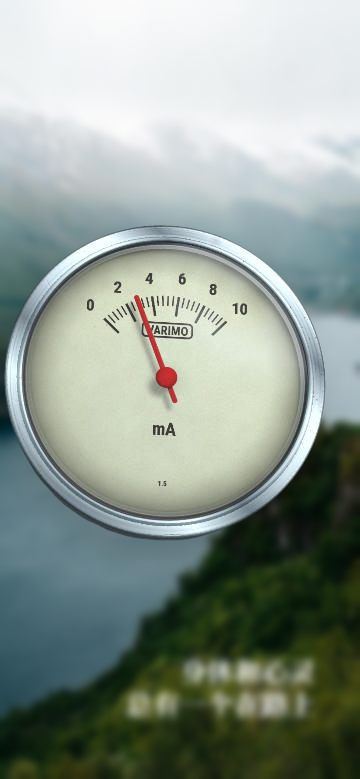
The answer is 2.8 mA
